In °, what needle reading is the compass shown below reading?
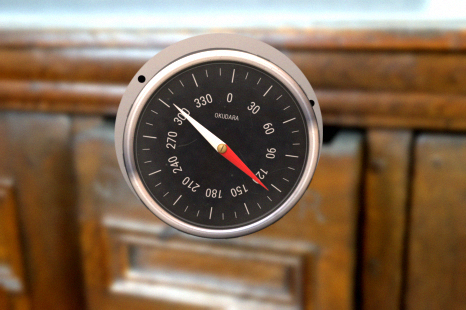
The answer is 125 °
